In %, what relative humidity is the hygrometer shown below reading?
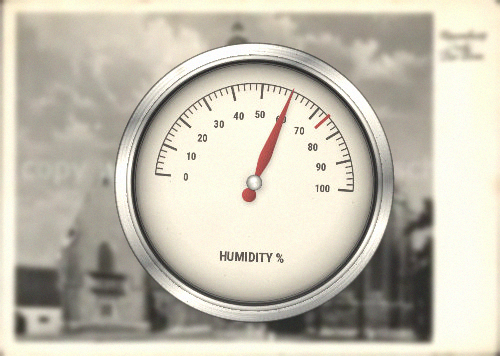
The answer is 60 %
